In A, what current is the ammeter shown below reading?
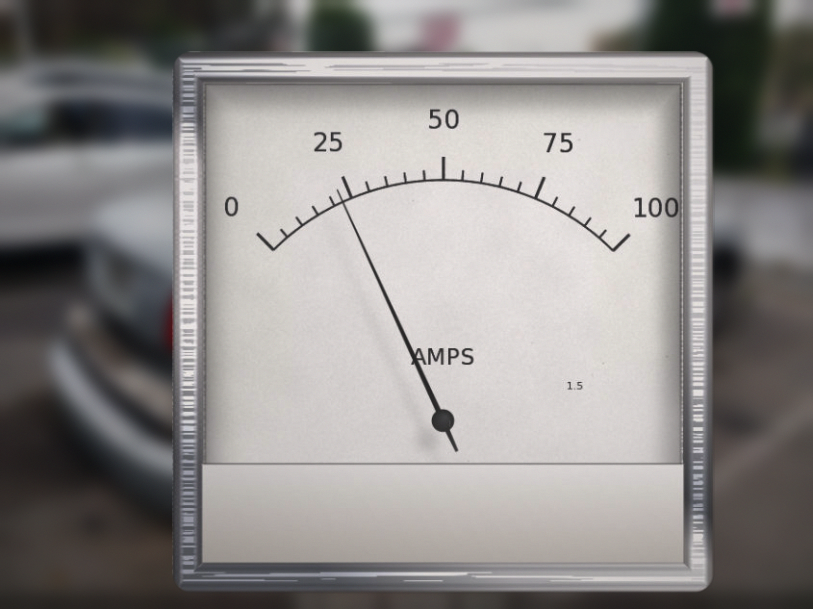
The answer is 22.5 A
